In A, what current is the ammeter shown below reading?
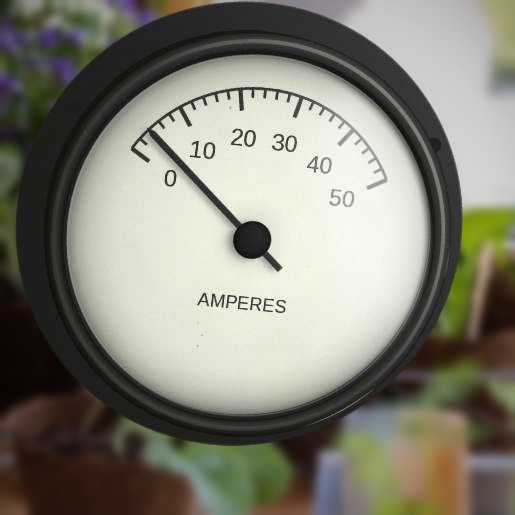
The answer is 4 A
